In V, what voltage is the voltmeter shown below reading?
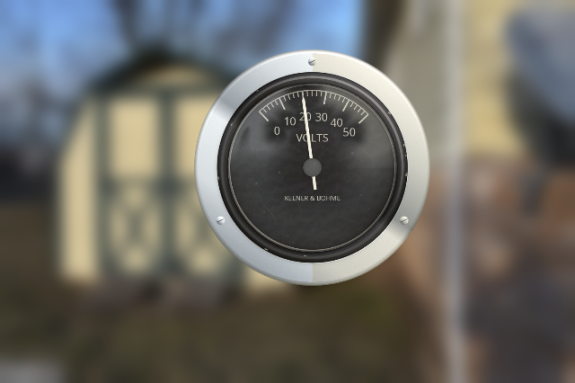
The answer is 20 V
